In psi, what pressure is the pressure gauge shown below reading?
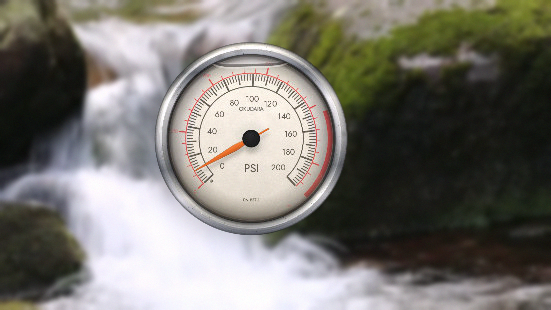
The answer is 10 psi
